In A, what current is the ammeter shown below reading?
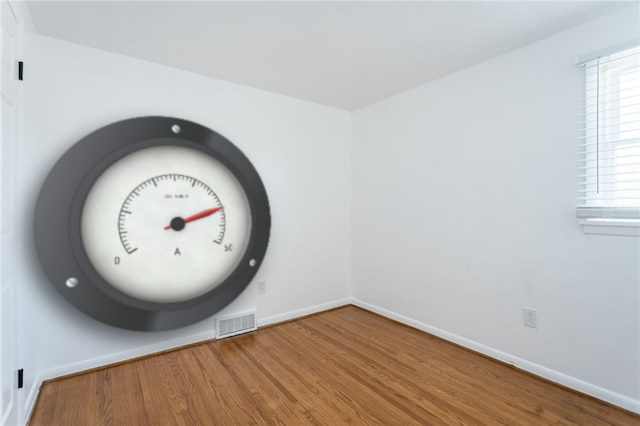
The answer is 40 A
